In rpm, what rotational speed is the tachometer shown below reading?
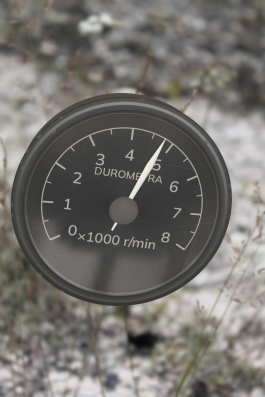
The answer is 4750 rpm
